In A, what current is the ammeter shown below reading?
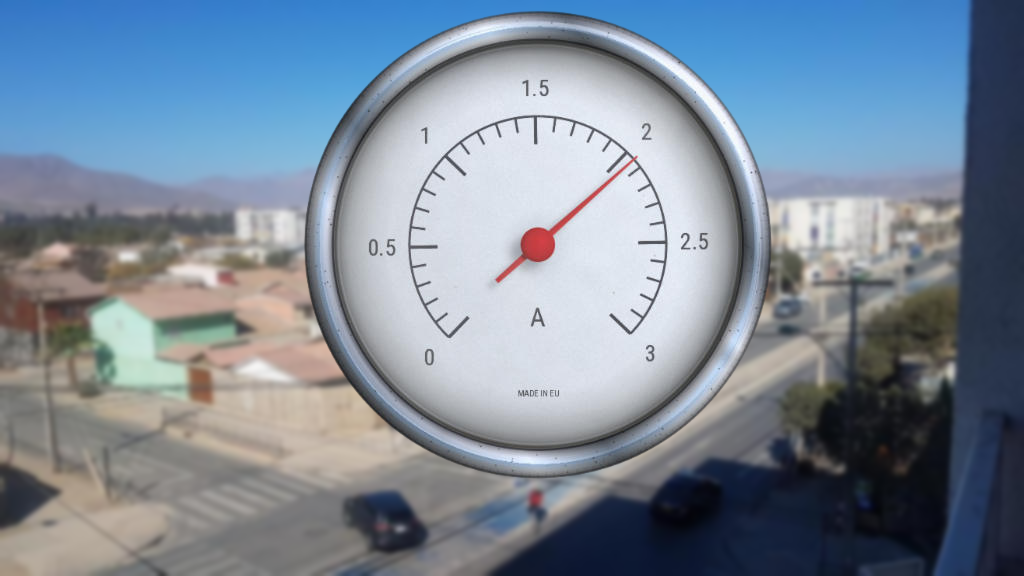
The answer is 2.05 A
